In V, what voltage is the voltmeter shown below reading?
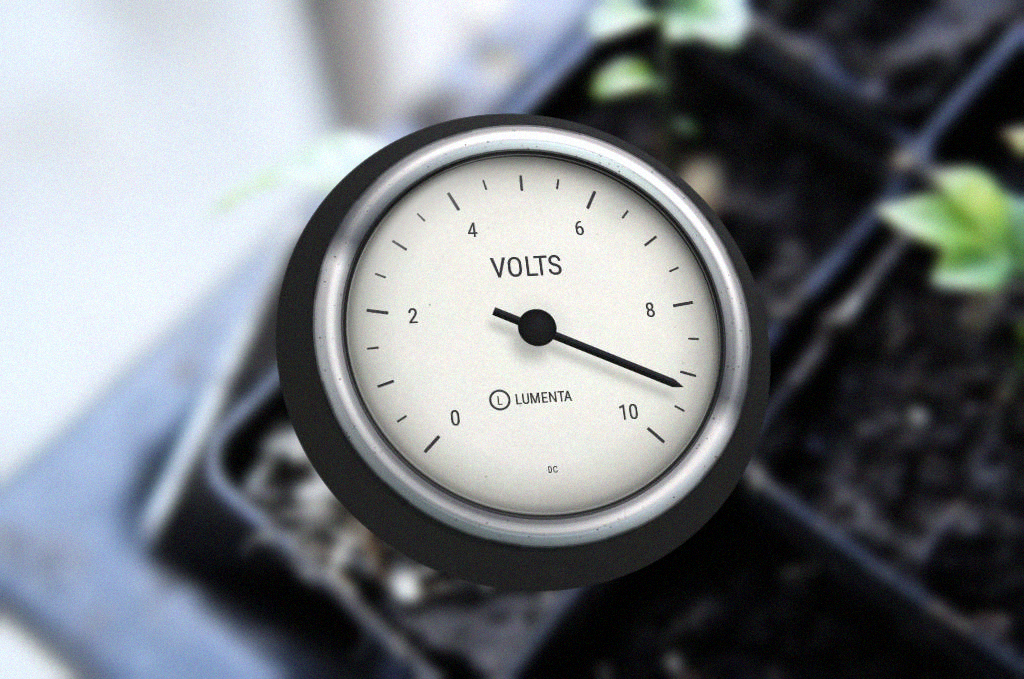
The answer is 9.25 V
